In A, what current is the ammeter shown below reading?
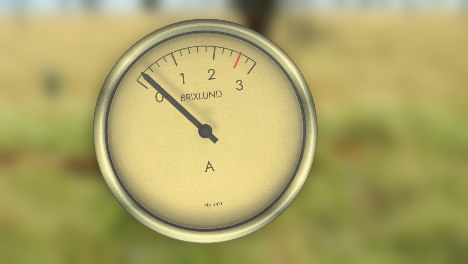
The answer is 0.2 A
